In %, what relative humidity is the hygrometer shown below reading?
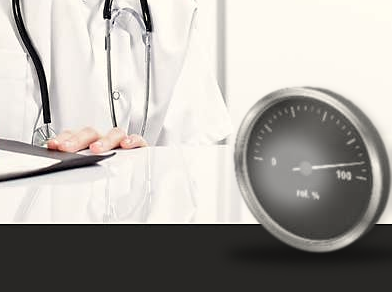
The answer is 92 %
